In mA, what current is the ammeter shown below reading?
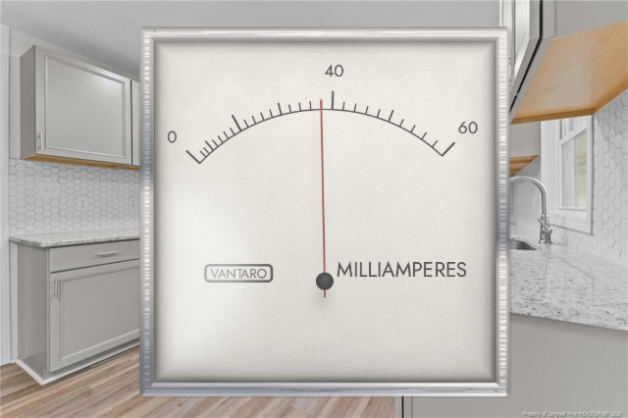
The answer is 38 mA
